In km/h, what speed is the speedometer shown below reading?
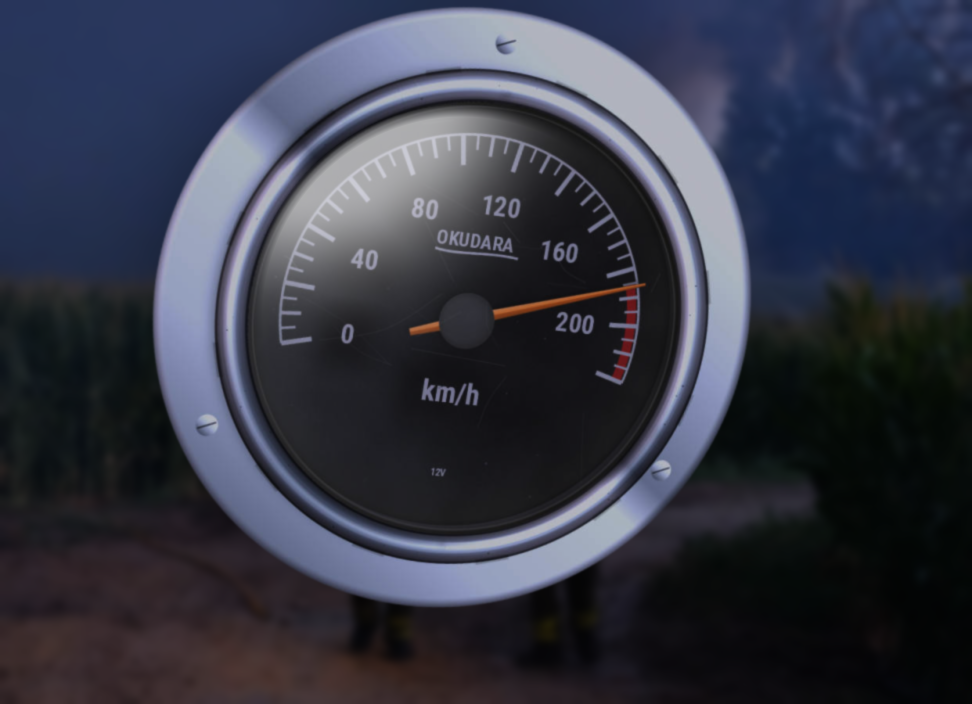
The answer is 185 km/h
